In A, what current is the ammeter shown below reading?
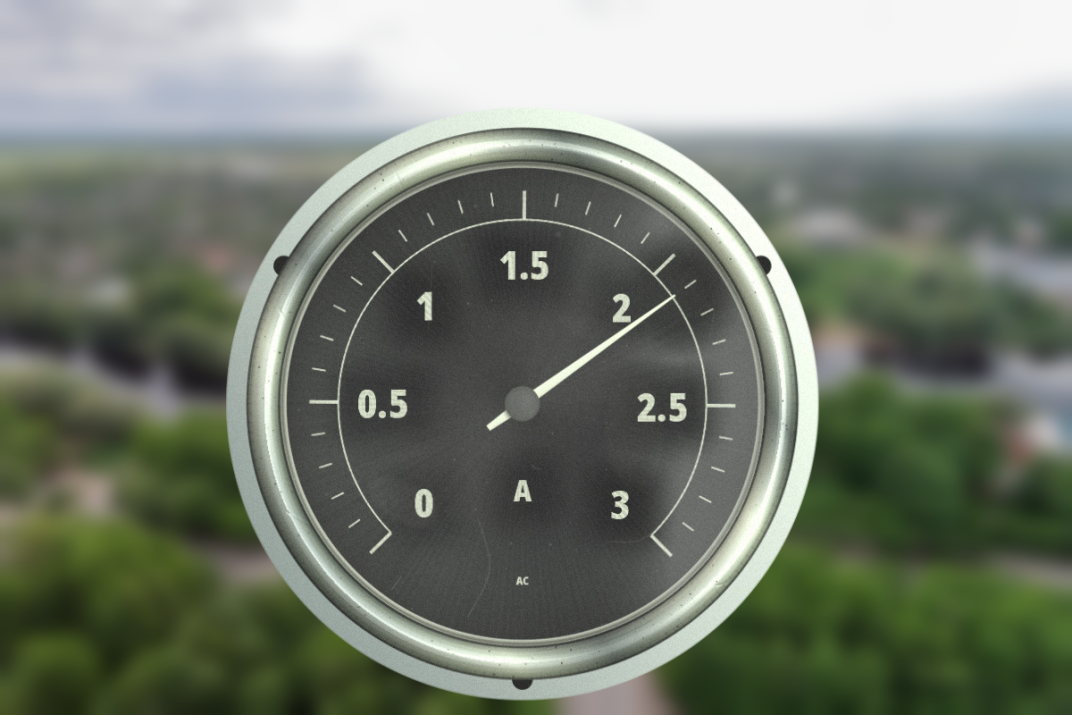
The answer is 2.1 A
